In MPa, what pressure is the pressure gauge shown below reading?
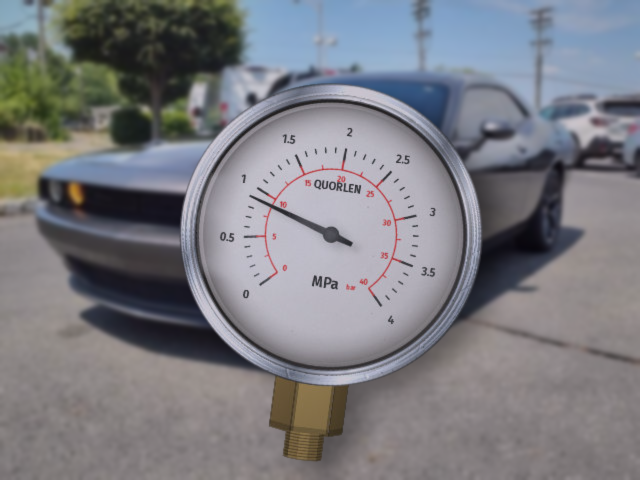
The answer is 0.9 MPa
